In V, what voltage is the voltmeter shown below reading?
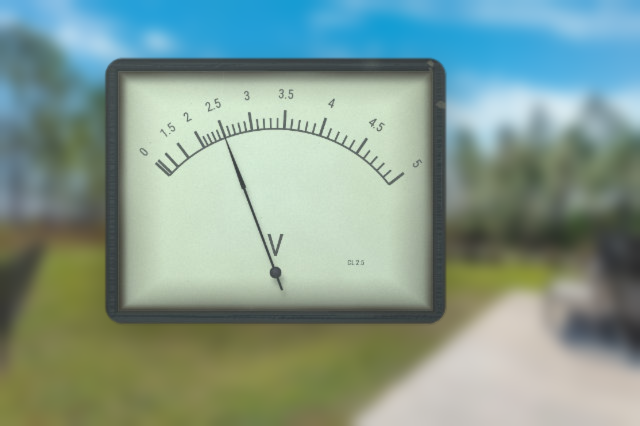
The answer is 2.5 V
